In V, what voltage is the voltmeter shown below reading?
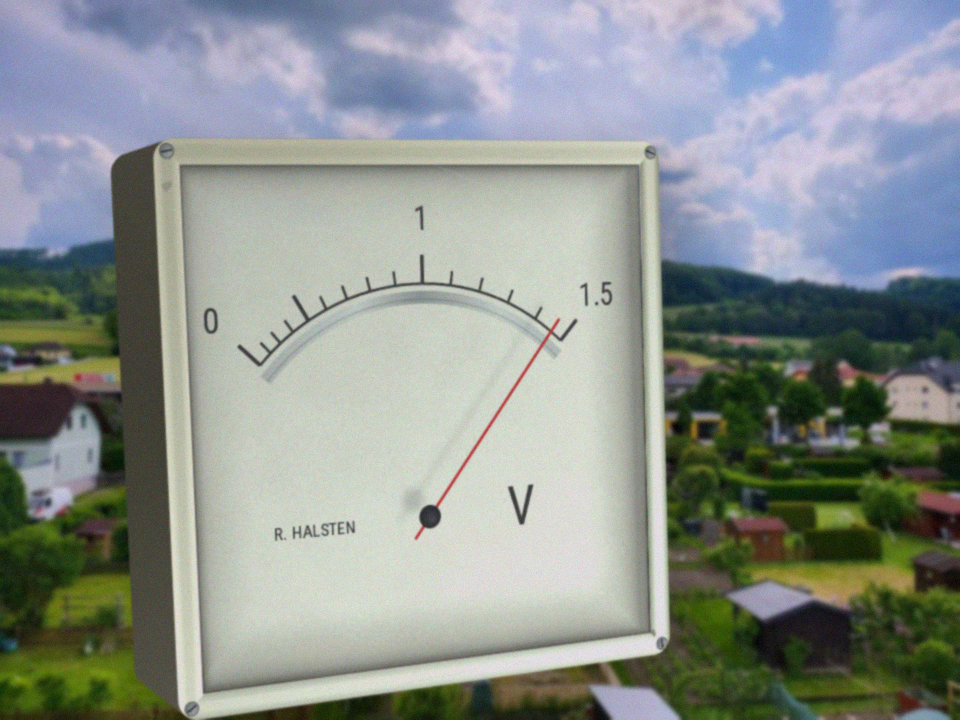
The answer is 1.45 V
